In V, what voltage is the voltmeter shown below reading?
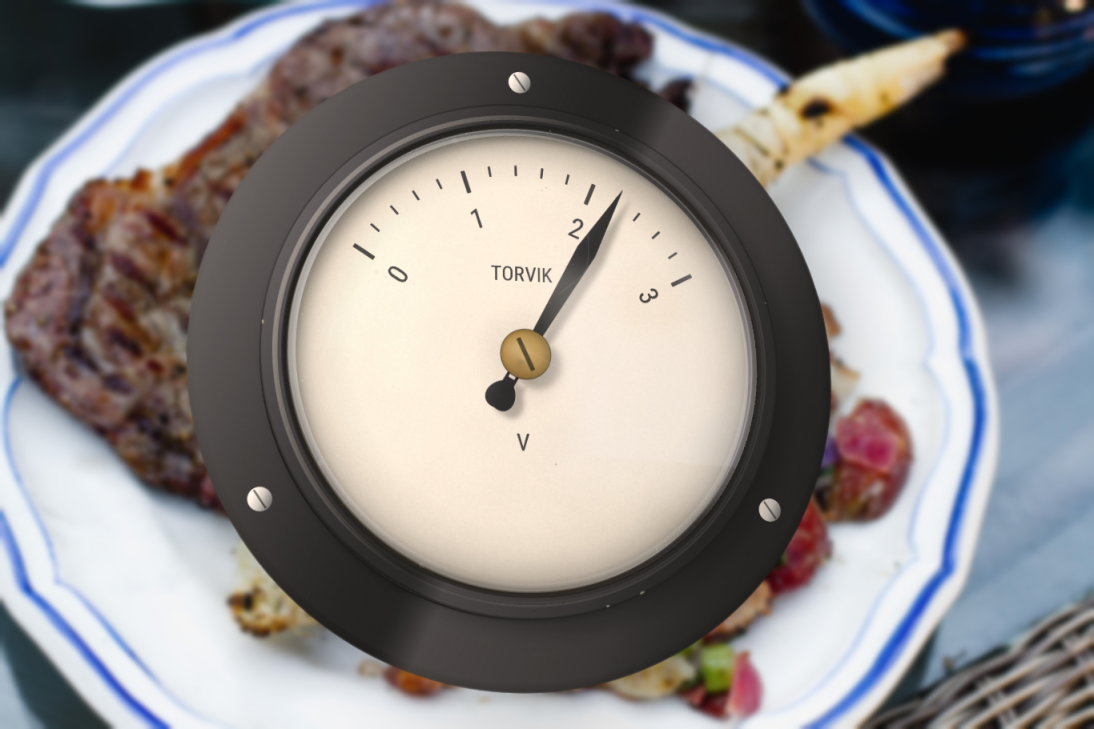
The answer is 2.2 V
